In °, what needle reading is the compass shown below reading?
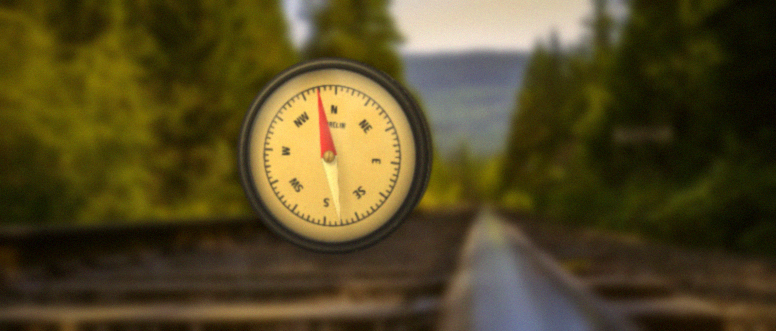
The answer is 345 °
